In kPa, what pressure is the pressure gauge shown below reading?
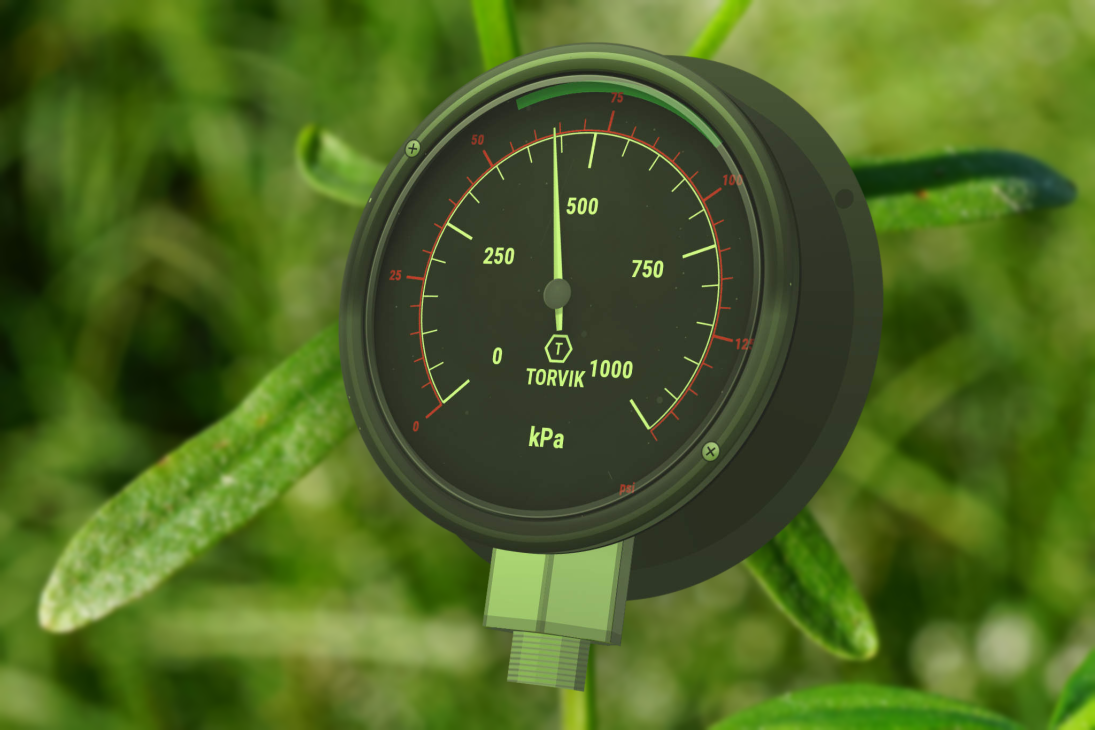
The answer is 450 kPa
